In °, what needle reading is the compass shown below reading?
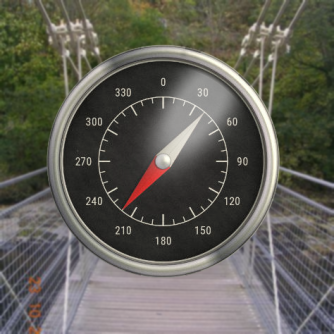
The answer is 220 °
